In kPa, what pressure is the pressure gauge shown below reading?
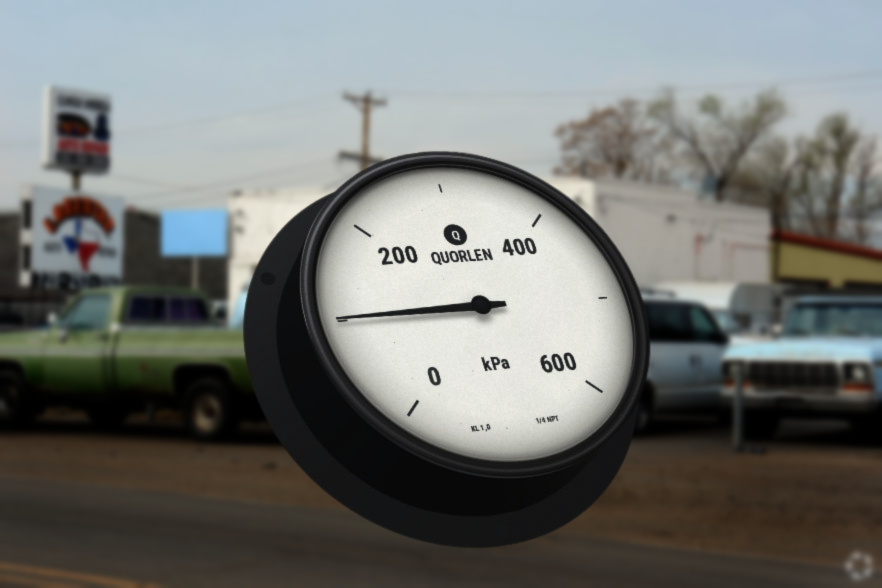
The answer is 100 kPa
